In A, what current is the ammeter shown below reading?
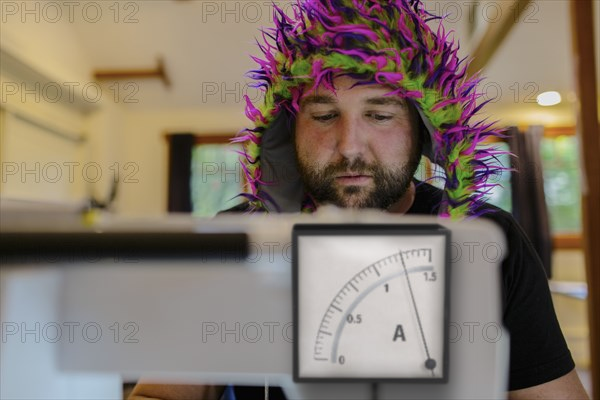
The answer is 1.25 A
